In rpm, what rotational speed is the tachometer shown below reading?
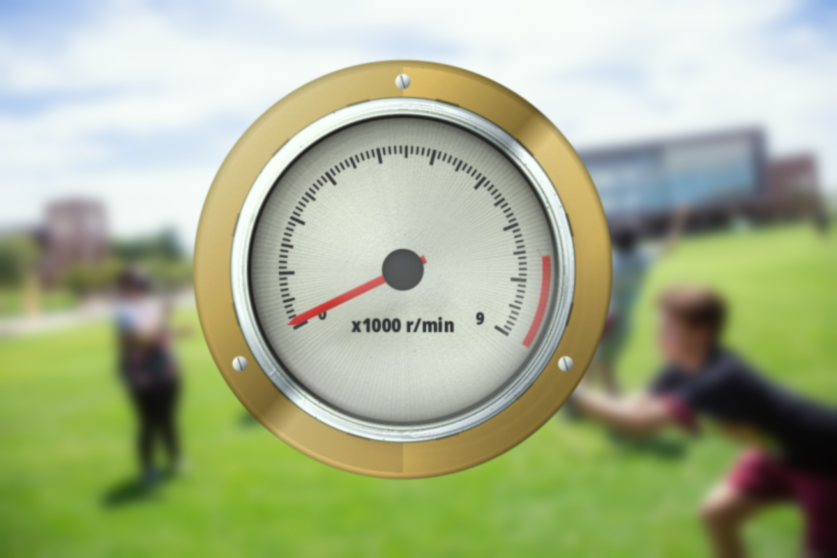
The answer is 100 rpm
